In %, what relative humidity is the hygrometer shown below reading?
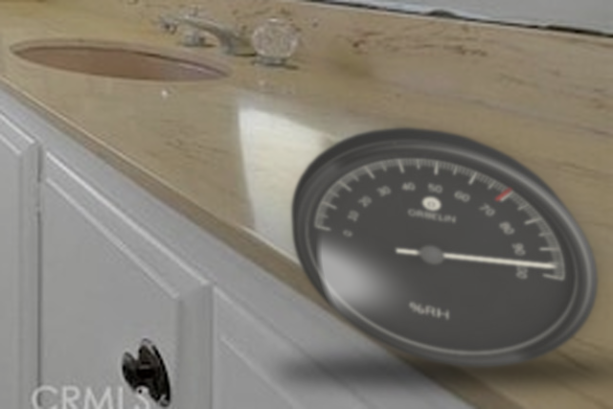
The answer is 95 %
